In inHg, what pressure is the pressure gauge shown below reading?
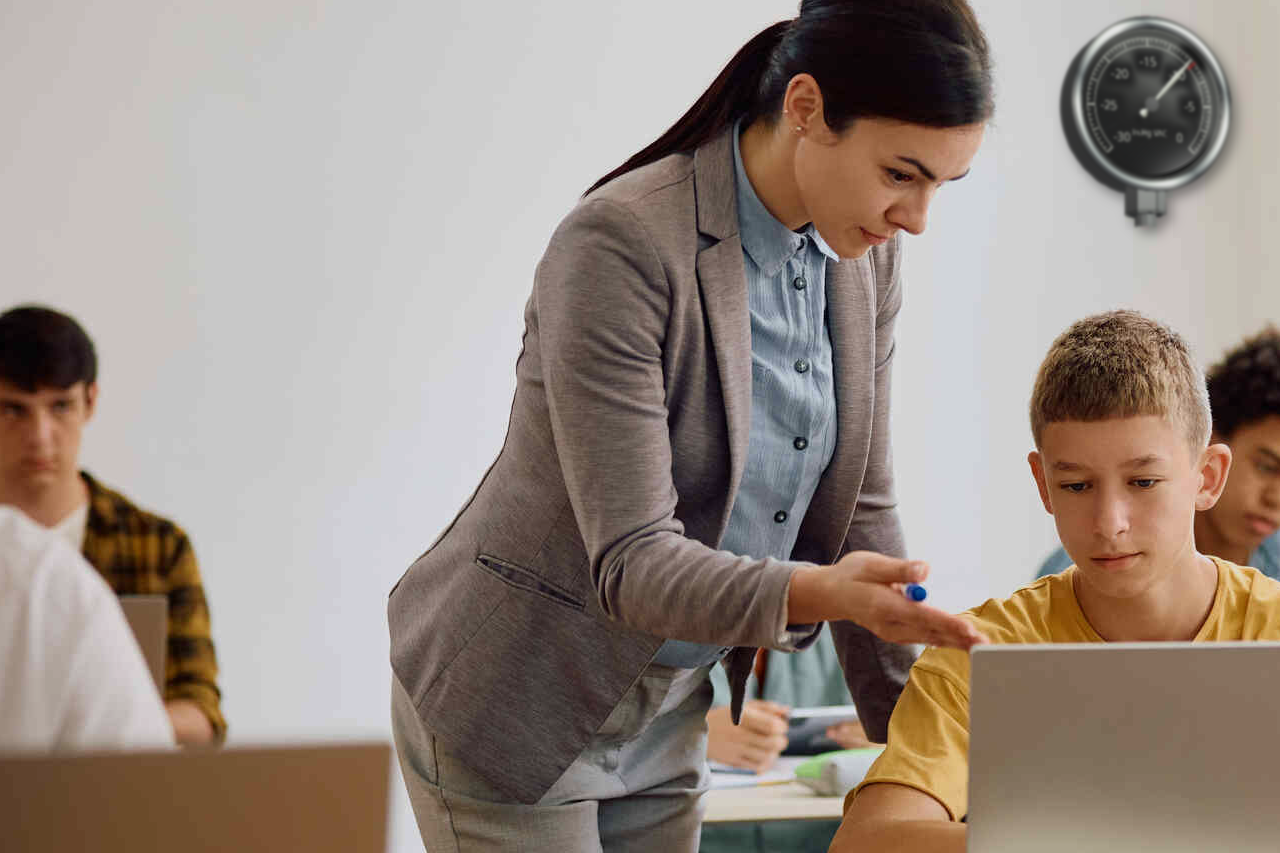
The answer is -10 inHg
